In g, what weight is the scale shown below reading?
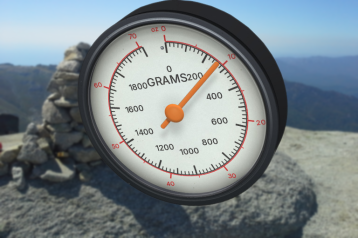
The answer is 260 g
